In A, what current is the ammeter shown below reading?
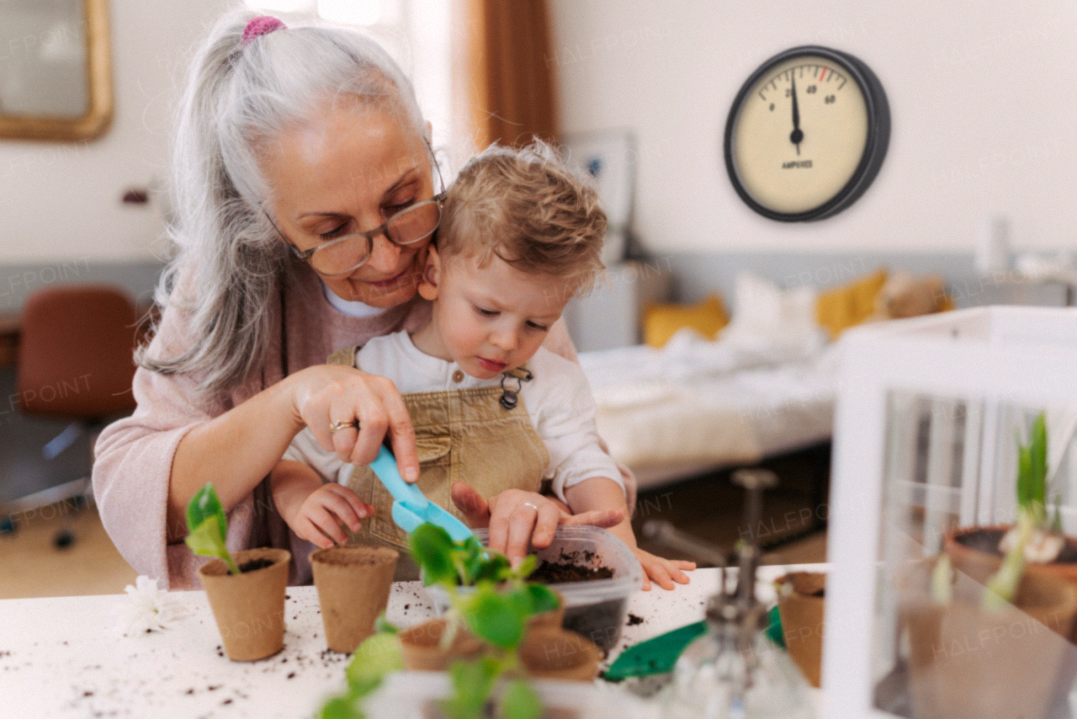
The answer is 25 A
